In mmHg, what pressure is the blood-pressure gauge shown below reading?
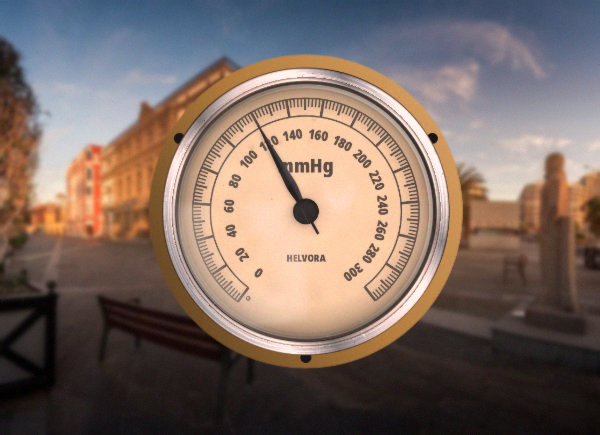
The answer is 120 mmHg
